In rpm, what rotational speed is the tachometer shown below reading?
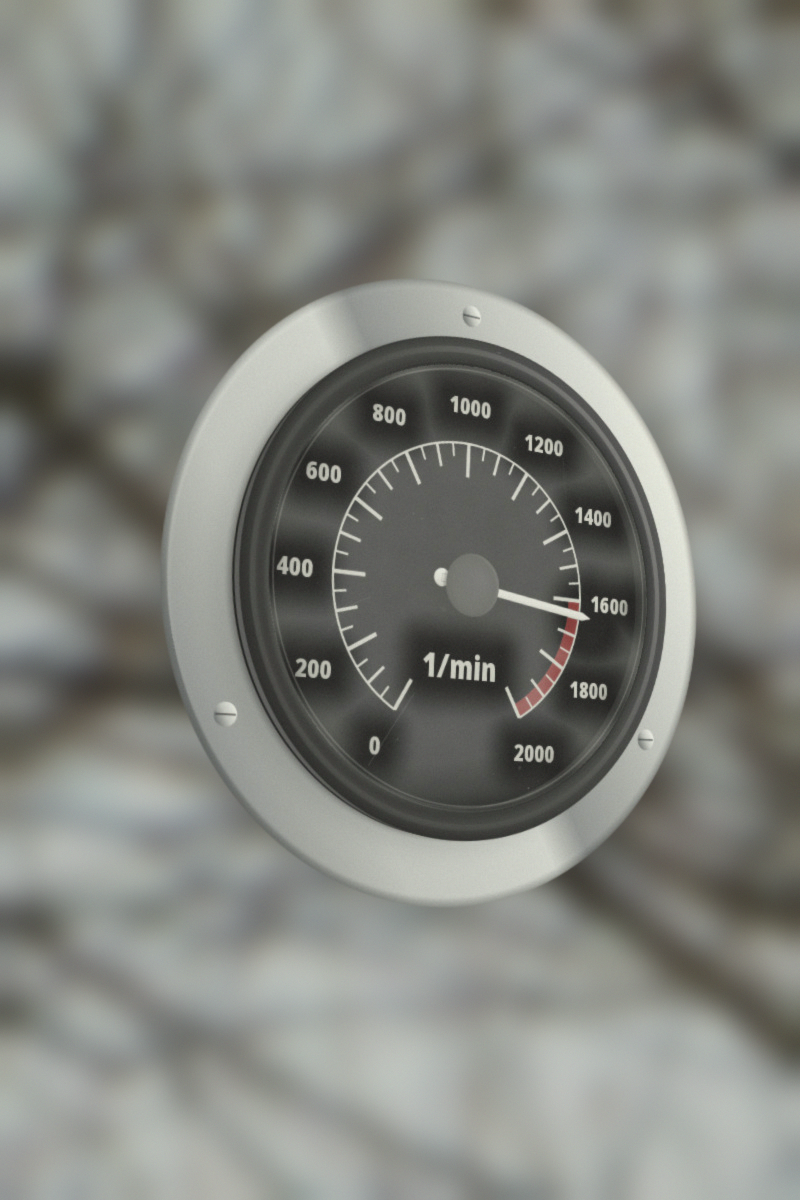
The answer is 1650 rpm
